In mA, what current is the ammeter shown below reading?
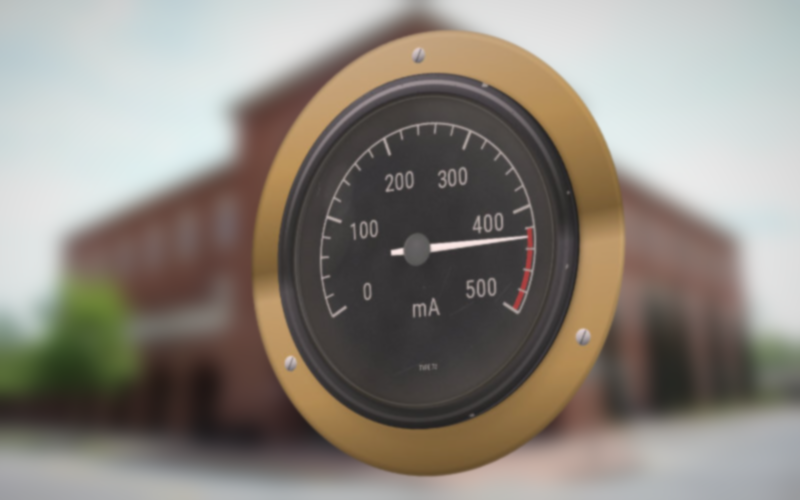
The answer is 430 mA
